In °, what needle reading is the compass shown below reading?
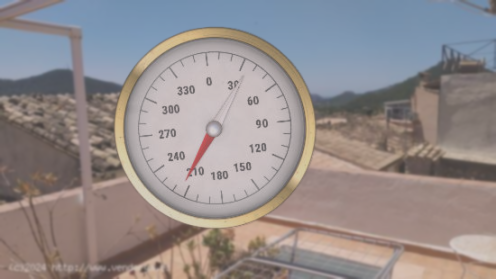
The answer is 215 °
